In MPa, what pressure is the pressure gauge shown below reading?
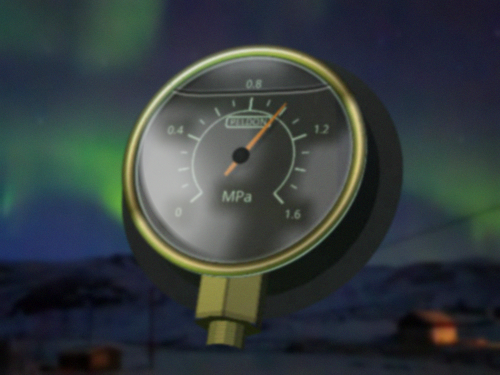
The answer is 1 MPa
